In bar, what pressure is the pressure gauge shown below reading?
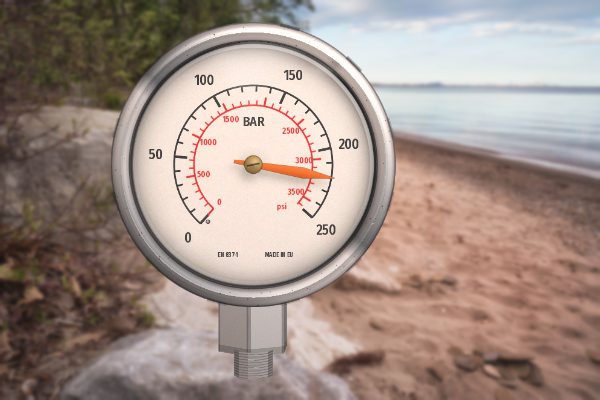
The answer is 220 bar
